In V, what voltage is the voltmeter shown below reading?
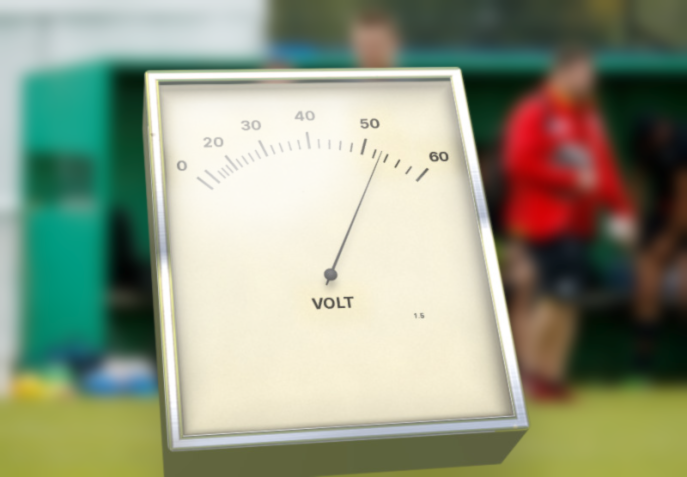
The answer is 53 V
